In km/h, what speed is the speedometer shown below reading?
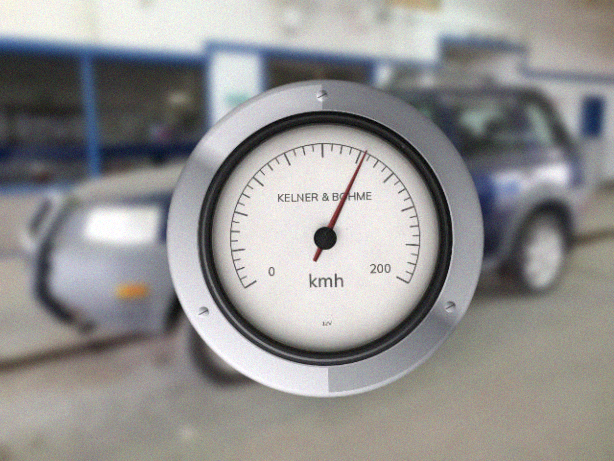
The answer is 122.5 km/h
